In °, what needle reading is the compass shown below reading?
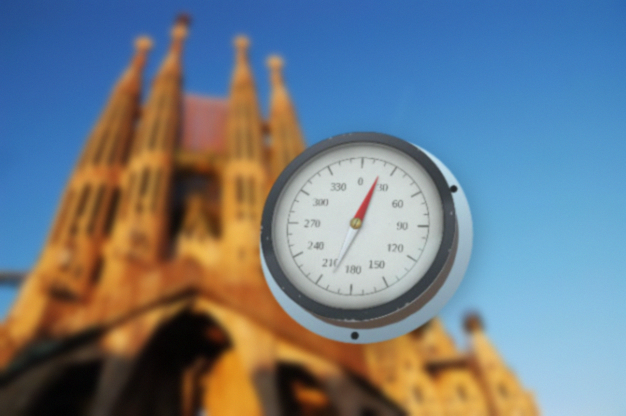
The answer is 20 °
